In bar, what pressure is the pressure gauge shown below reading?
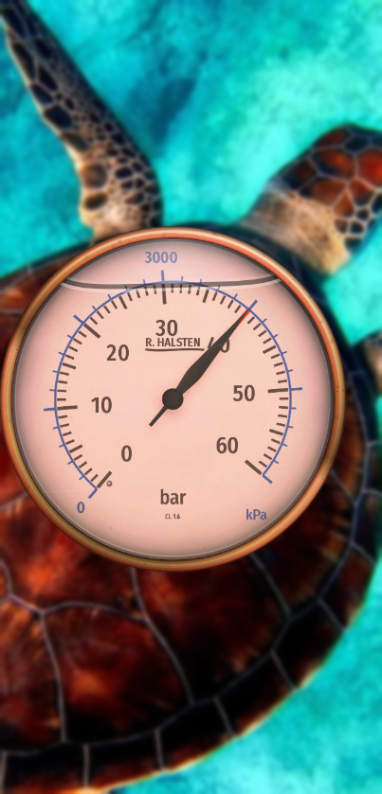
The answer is 40 bar
